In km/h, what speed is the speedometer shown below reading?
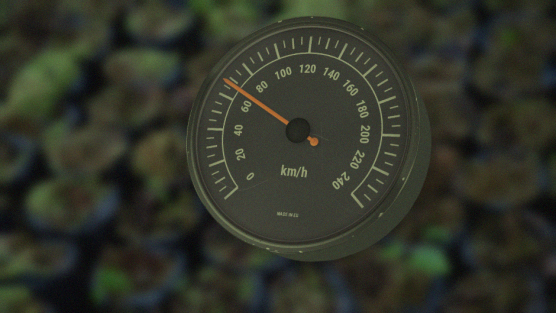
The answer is 67.5 km/h
